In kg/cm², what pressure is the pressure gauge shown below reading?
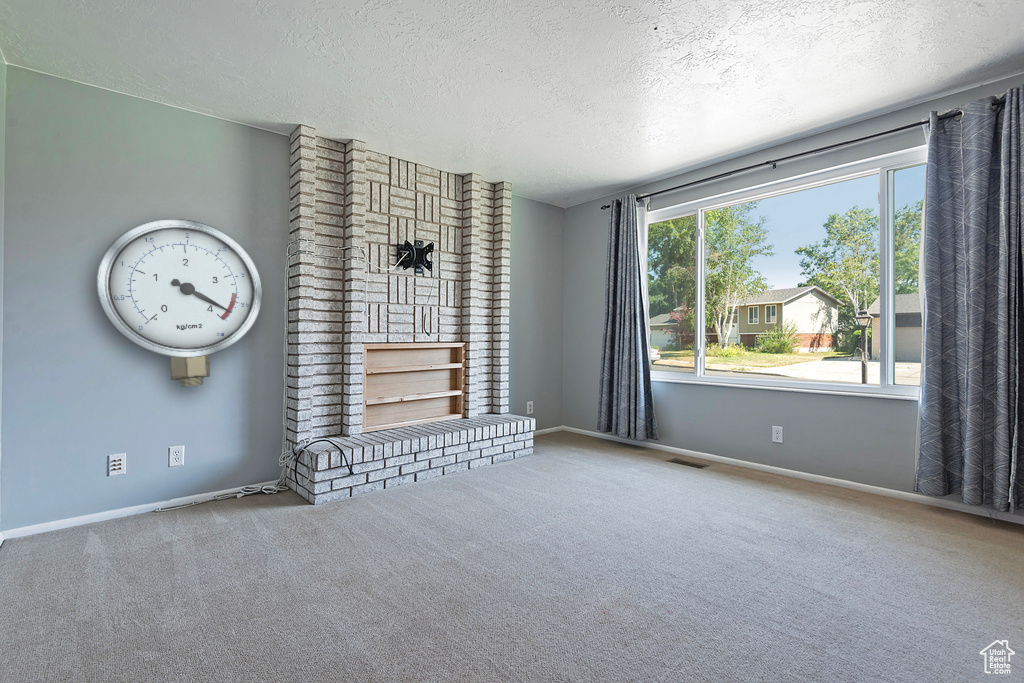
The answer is 3.8 kg/cm²
